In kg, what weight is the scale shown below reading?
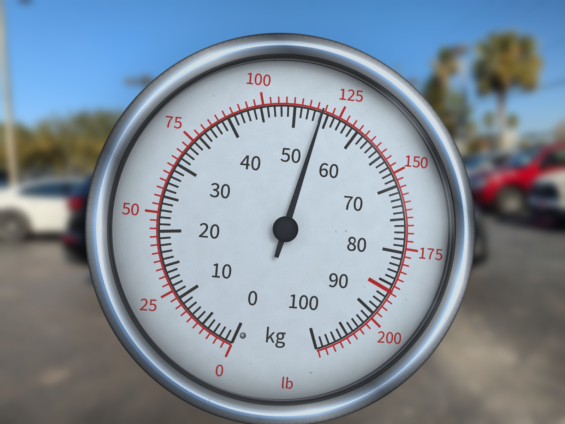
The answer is 54 kg
